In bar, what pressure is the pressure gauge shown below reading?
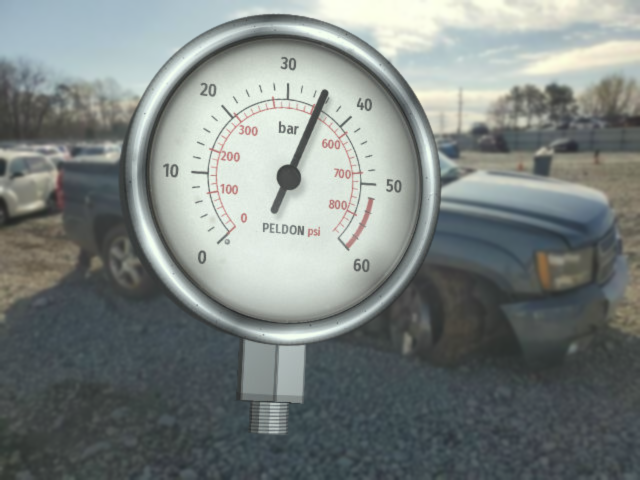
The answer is 35 bar
